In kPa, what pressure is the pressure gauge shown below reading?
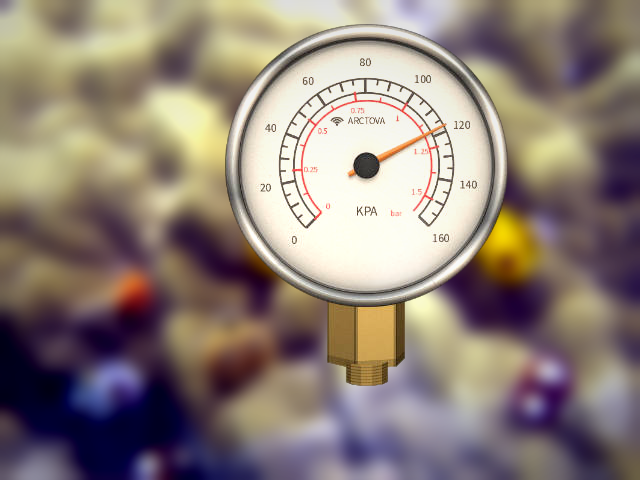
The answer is 117.5 kPa
